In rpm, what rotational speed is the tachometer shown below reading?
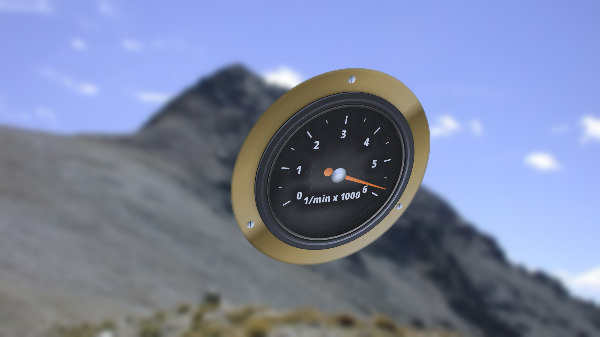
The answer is 5750 rpm
